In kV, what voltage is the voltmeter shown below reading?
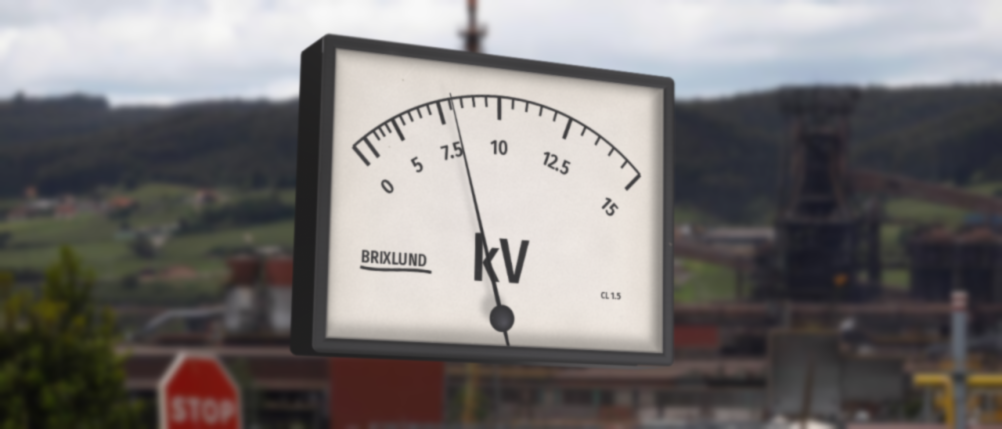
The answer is 8 kV
